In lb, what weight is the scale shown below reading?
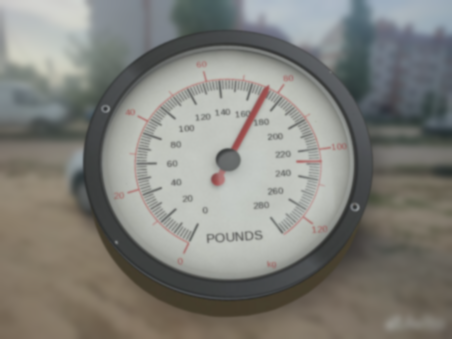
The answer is 170 lb
